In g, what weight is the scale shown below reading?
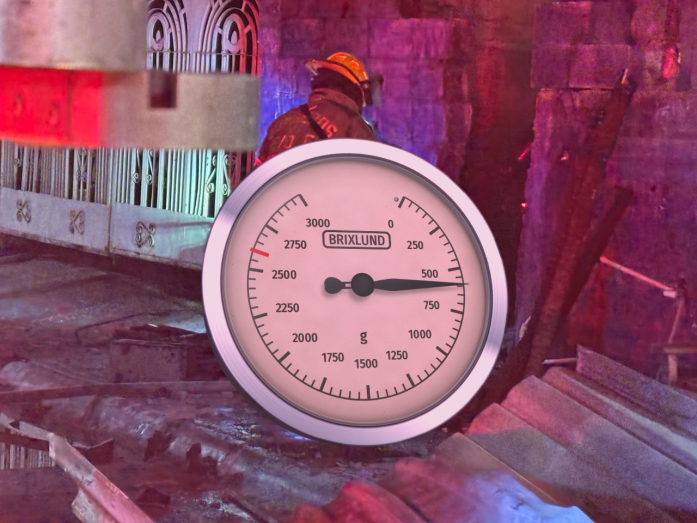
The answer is 600 g
